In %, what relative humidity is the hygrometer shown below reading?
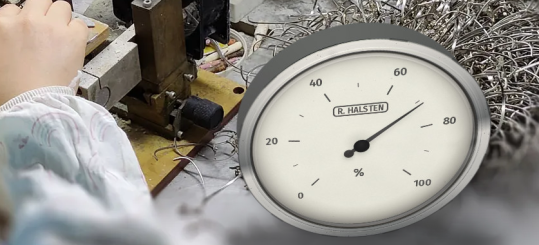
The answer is 70 %
